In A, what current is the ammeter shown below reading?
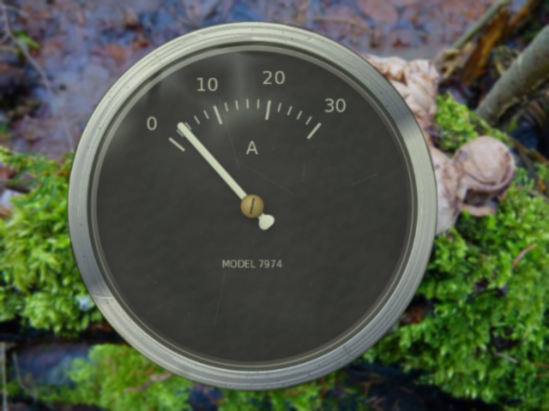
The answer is 3 A
